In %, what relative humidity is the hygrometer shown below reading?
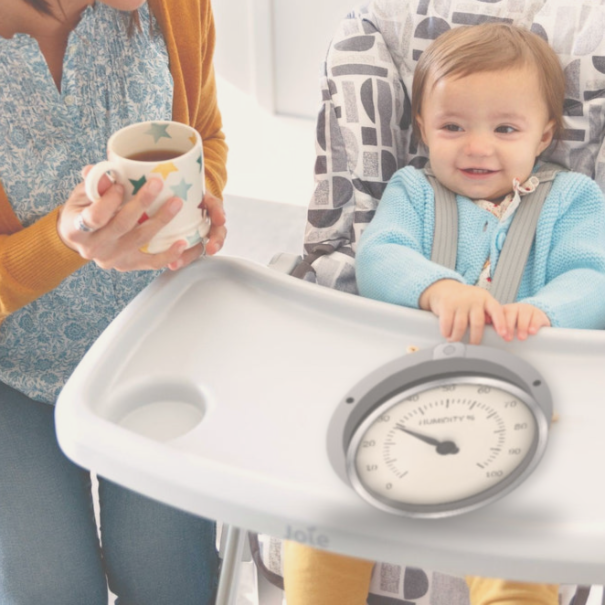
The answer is 30 %
